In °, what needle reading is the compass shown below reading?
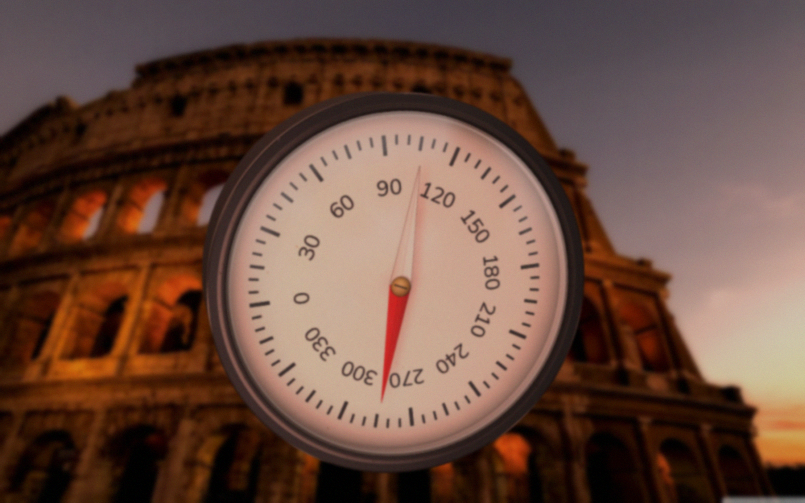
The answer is 285 °
